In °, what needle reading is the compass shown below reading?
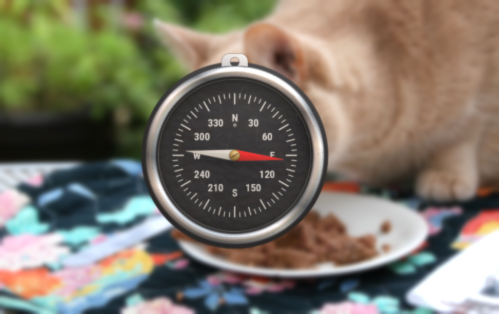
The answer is 95 °
